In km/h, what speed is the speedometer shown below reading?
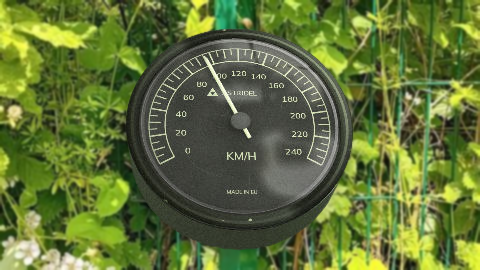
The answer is 95 km/h
